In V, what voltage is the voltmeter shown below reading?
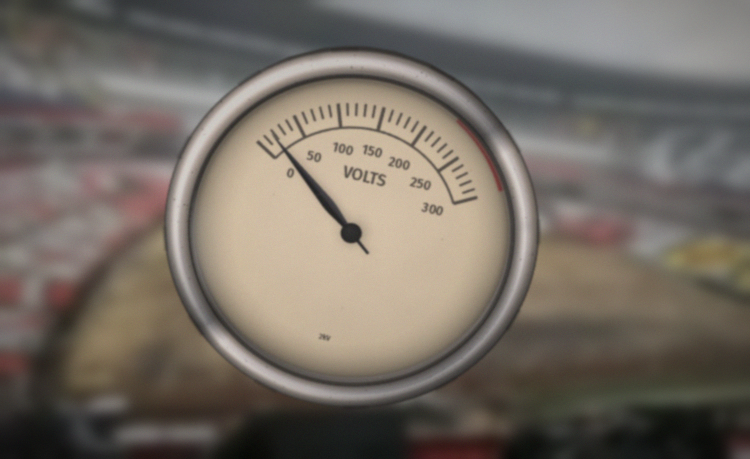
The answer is 20 V
